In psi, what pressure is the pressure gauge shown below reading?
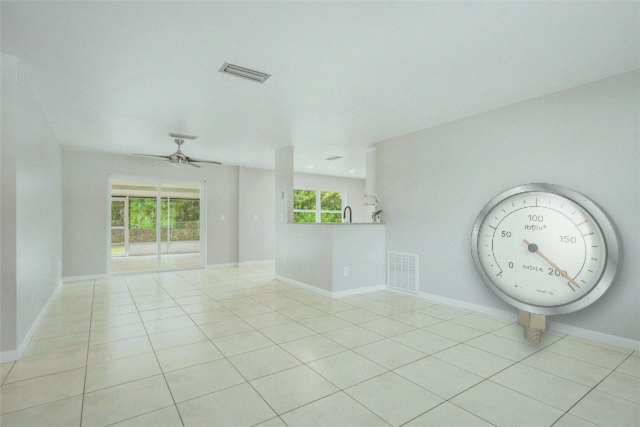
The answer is 195 psi
